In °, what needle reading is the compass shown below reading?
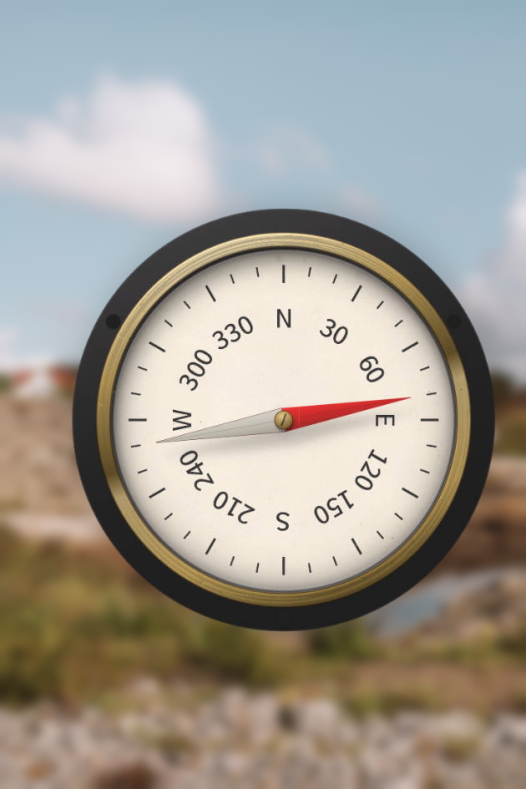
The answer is 80 °
